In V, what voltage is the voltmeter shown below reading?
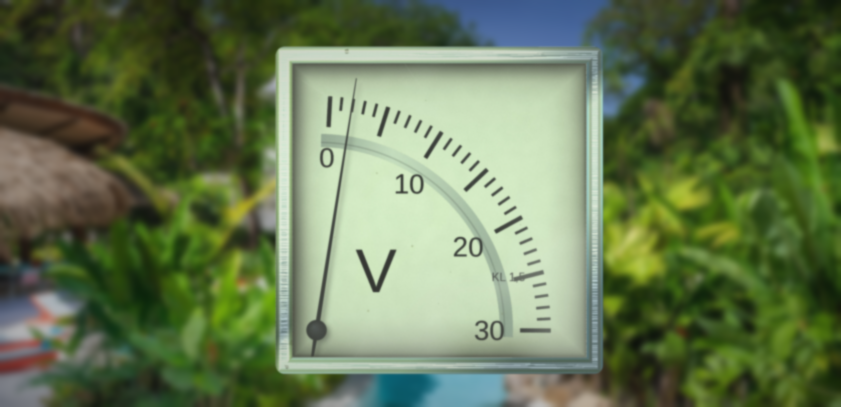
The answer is 2 V
